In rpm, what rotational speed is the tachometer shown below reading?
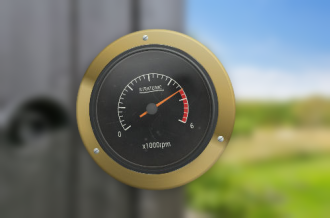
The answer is 4600 rpm
